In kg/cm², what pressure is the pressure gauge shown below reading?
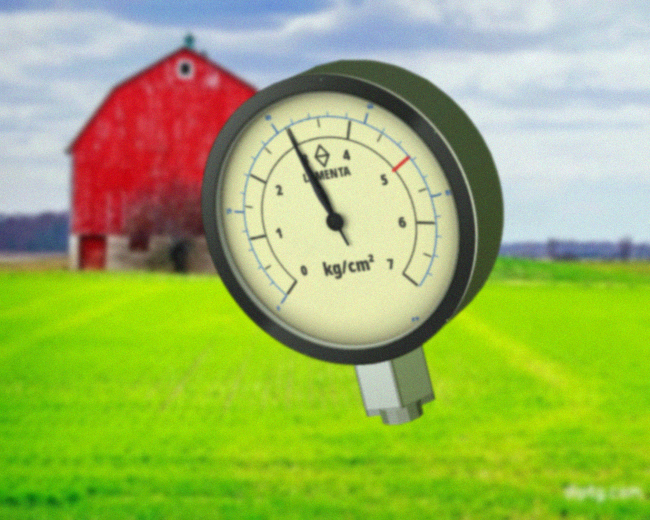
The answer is 3 kg/cm²
